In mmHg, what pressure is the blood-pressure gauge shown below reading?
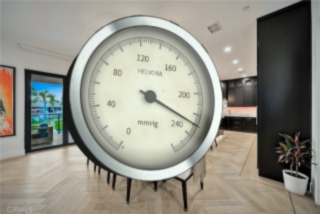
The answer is 230 mmHg
